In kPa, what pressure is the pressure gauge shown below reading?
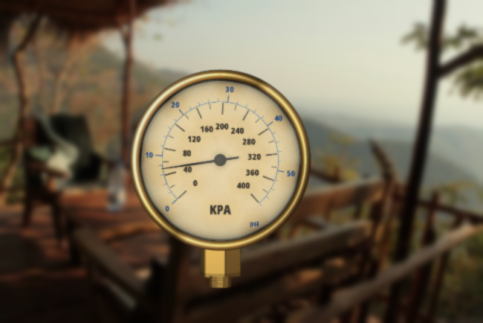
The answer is 50 kPa
